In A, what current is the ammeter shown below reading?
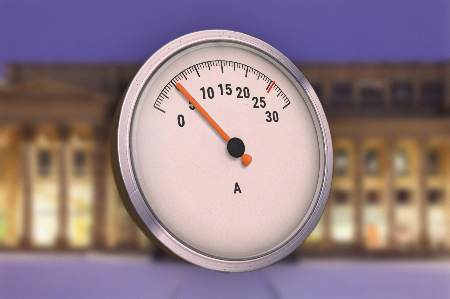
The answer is 5 A
